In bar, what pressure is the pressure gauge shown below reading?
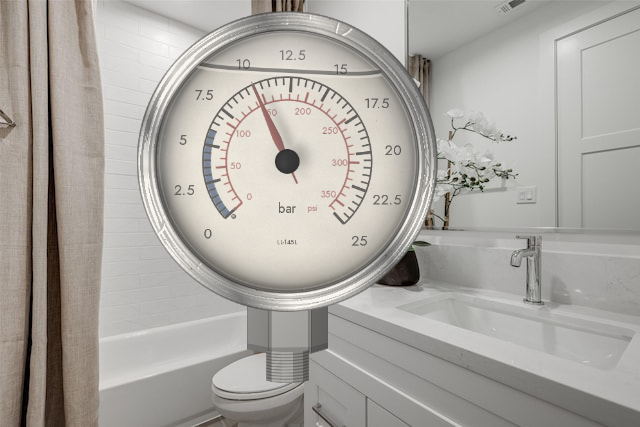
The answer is 10 bar
